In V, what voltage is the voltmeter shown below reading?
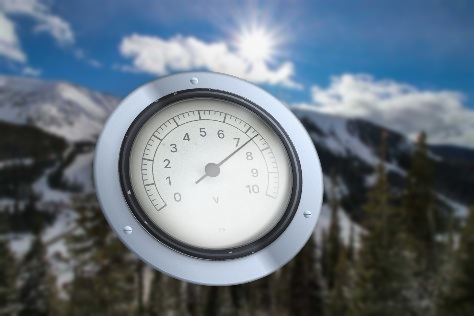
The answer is 7.4 V
